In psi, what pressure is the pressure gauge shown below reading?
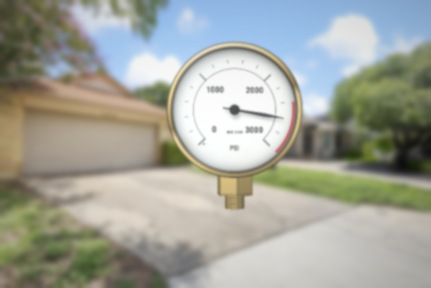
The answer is 2600 psi
